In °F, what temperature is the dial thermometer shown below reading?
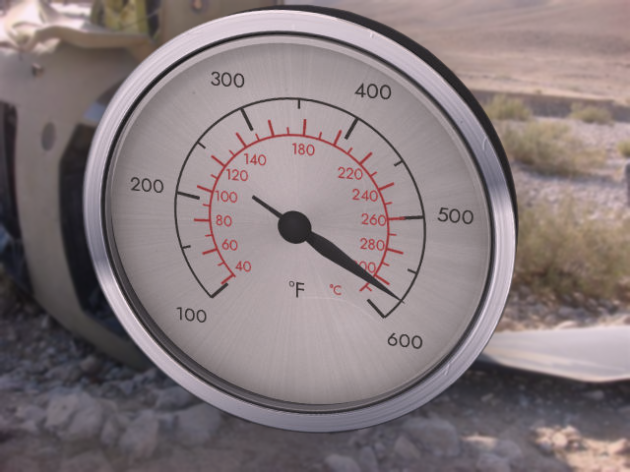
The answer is 575 °F
